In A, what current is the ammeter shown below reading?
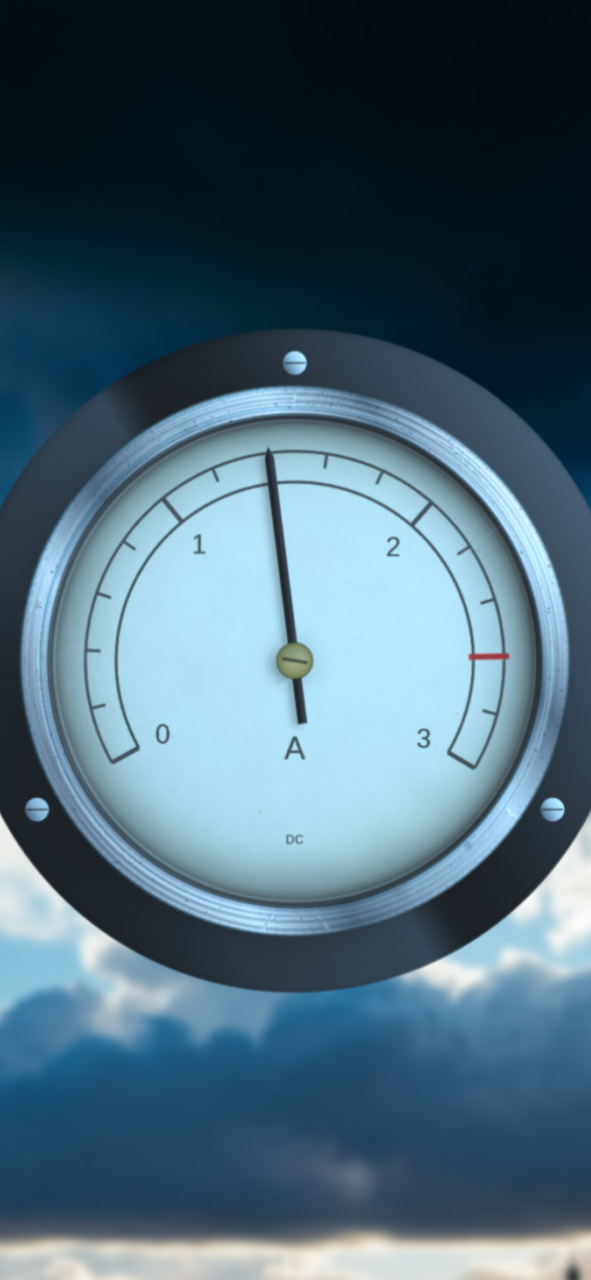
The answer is 1.4 A
